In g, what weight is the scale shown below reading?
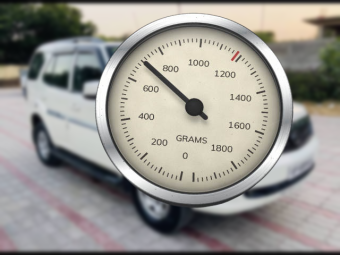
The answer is 700 g
